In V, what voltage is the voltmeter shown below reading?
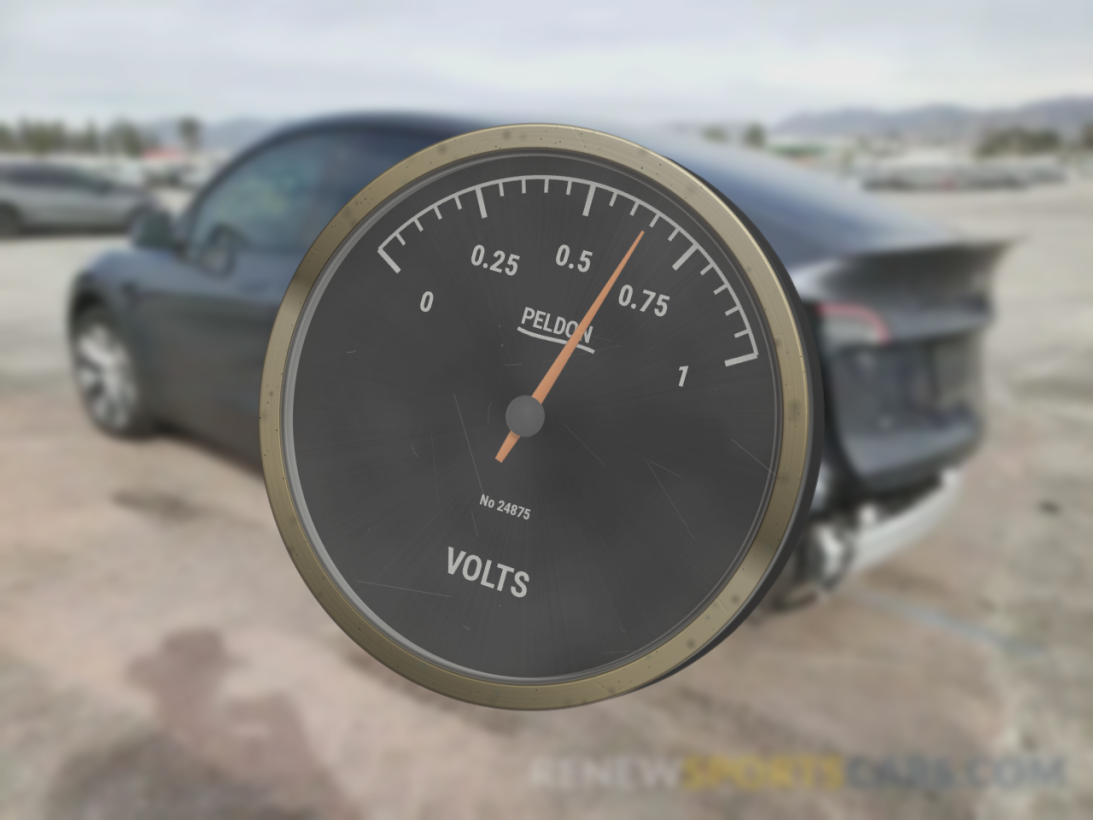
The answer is 0.65 V
